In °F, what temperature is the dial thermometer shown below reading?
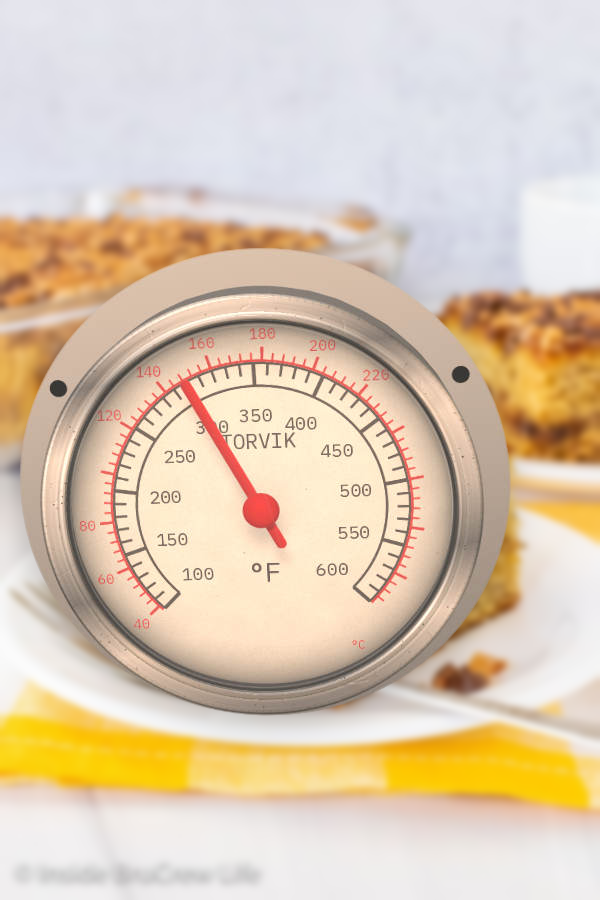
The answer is 300 °F
